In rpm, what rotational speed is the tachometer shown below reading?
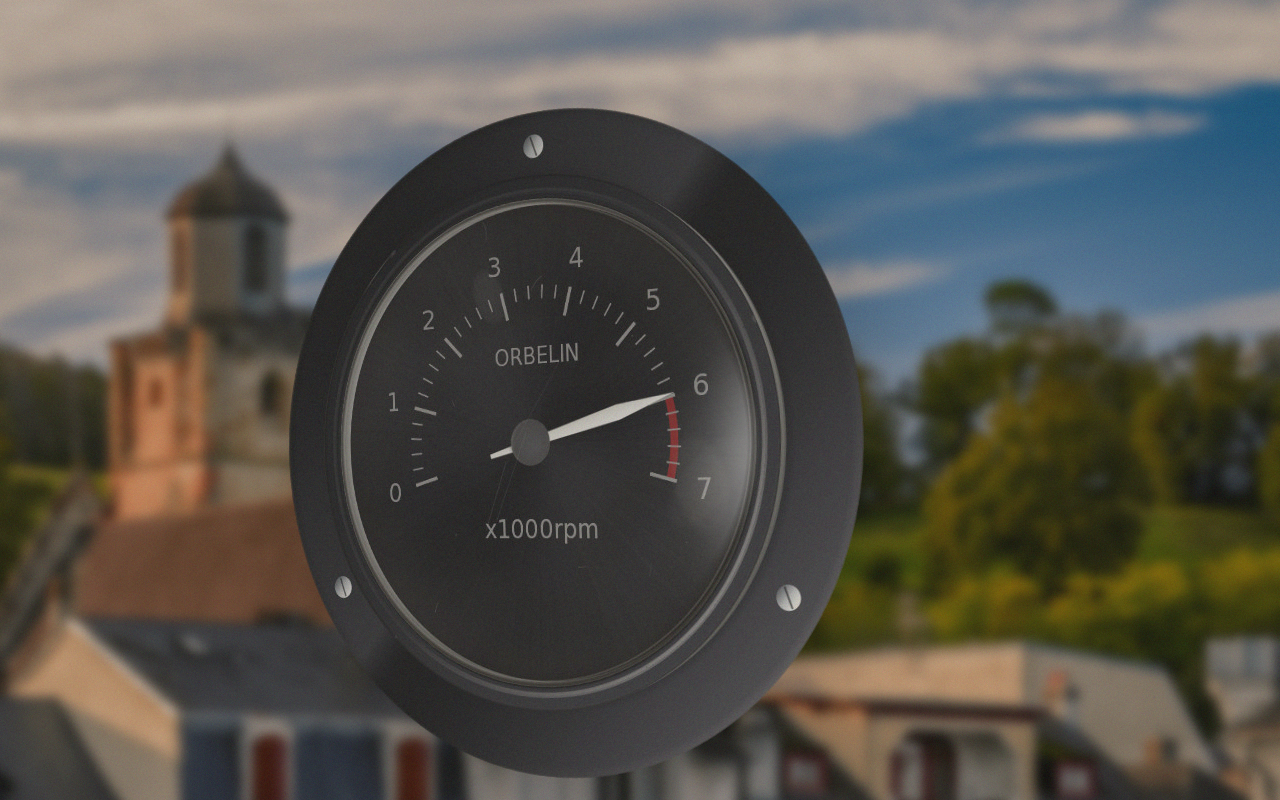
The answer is 6000 rpm
